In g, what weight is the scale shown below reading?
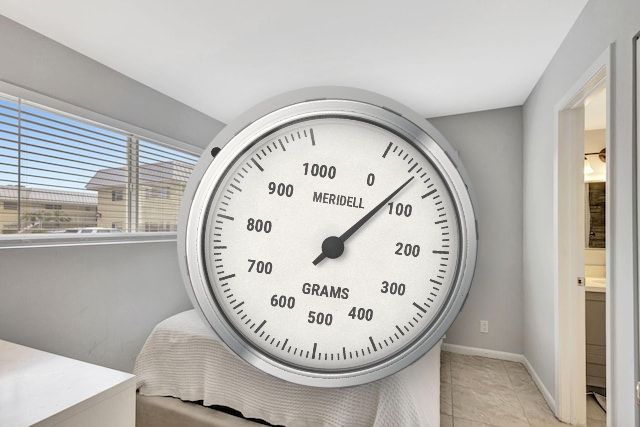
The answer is 60 g
